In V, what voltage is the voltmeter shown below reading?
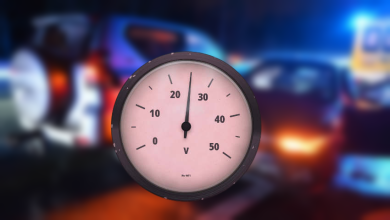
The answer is 25 V
